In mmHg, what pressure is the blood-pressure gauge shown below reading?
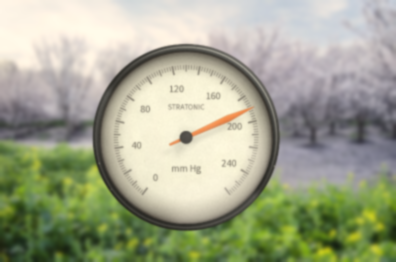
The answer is 190 mmHg
